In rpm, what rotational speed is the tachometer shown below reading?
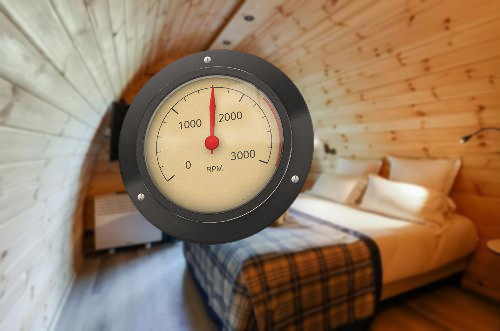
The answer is 1600 rpm
